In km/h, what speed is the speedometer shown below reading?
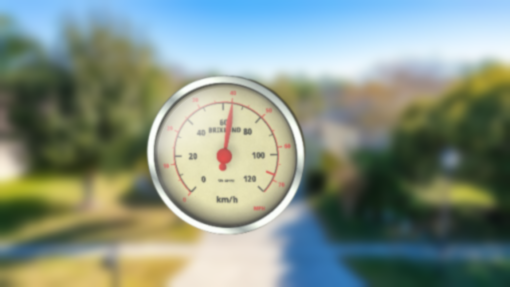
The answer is 65 km/h
